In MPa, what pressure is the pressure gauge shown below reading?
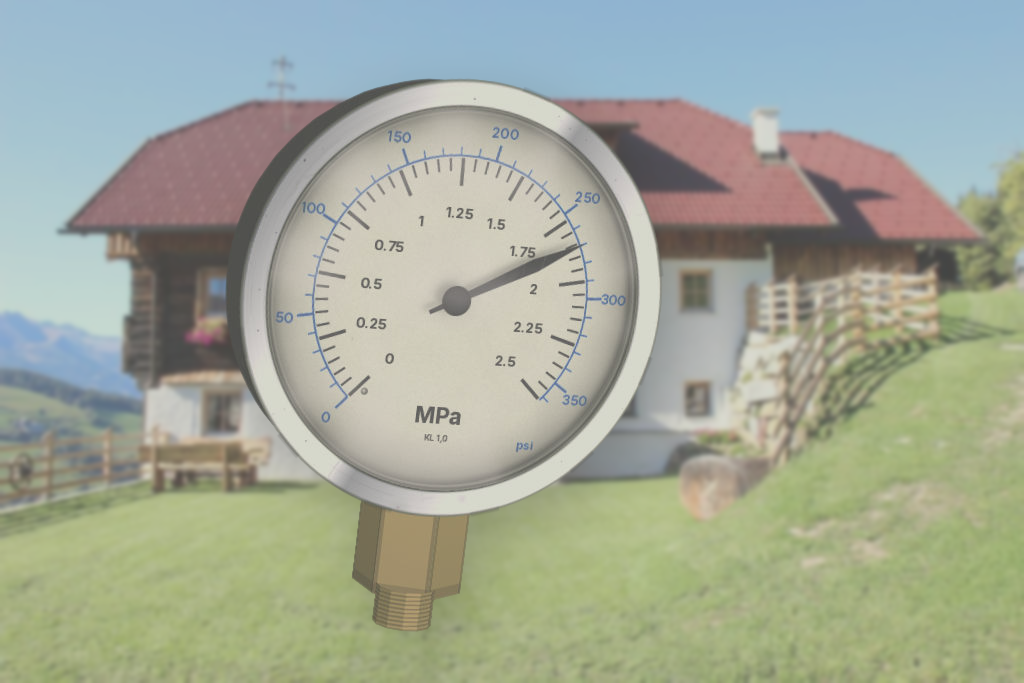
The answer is 1.85 MPa
